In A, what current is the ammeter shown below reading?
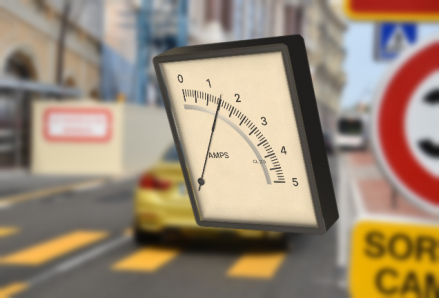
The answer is 1.5 A
